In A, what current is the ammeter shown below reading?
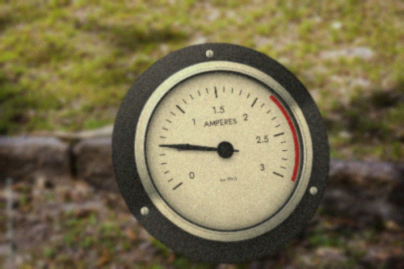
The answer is 0.5 A
